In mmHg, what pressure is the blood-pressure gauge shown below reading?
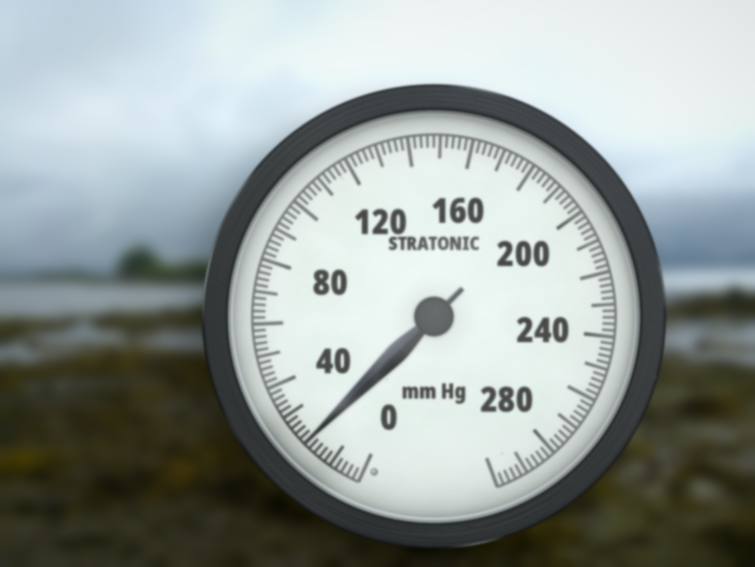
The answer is 20 mmHg
